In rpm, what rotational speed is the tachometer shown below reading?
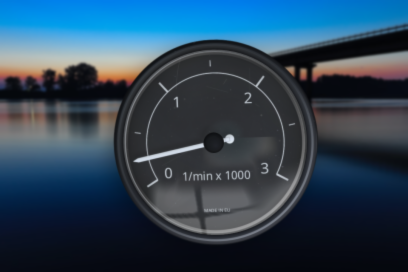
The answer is 250 rpm
